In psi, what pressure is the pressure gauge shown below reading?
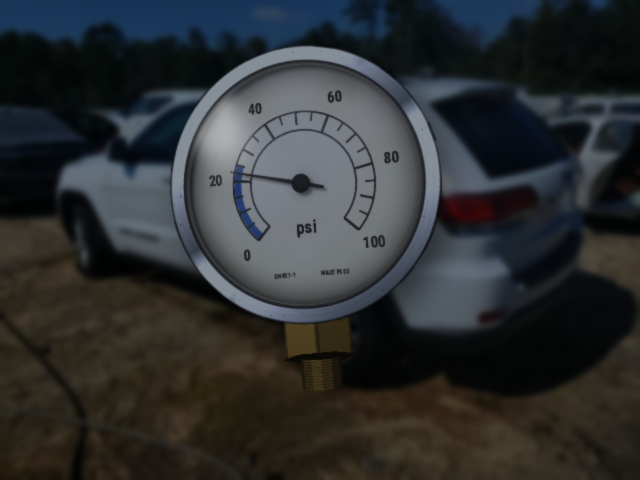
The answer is 22.5 psi
